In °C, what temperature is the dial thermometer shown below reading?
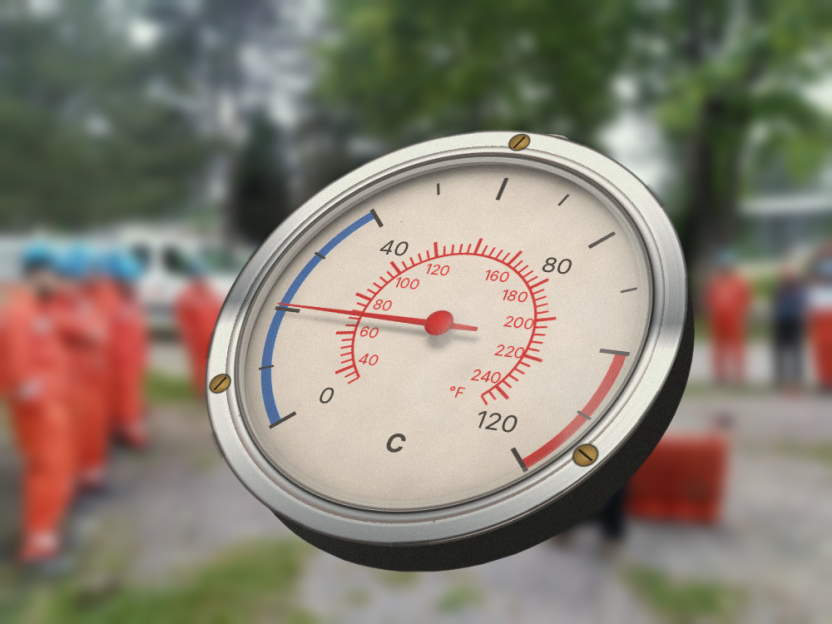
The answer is 20 °C
